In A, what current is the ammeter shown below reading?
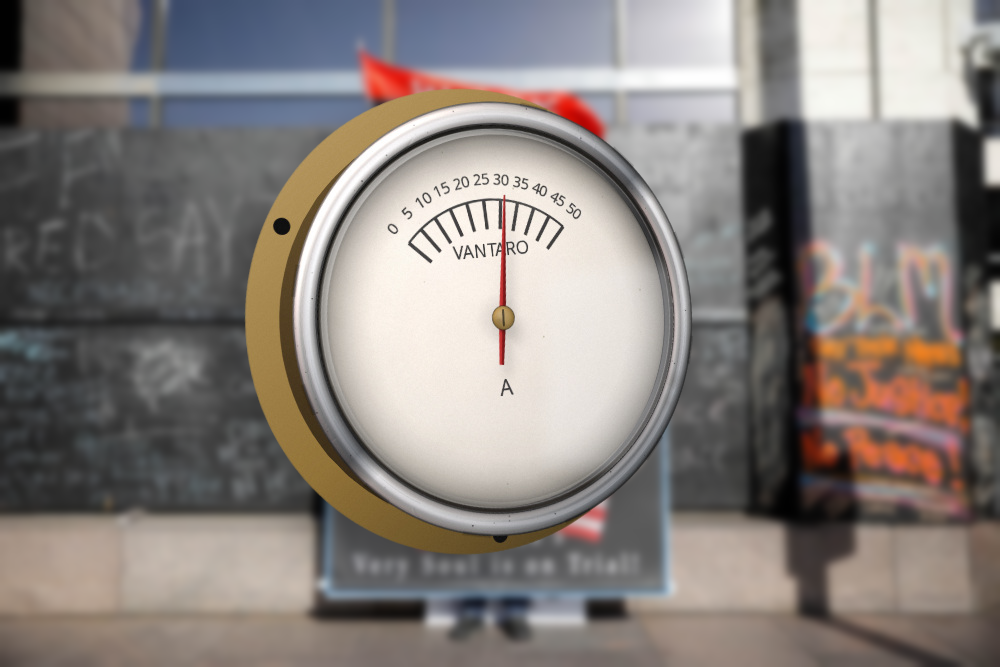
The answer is 30 A
